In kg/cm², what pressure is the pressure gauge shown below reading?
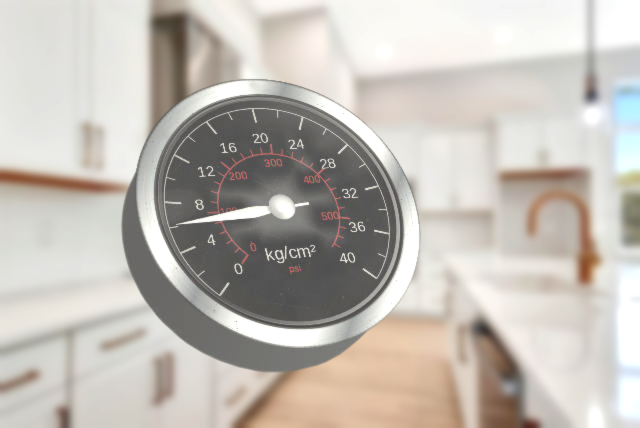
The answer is 6 kg/cm²
